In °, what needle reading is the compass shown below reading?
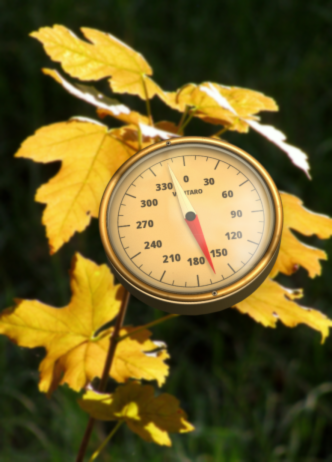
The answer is 165 °
